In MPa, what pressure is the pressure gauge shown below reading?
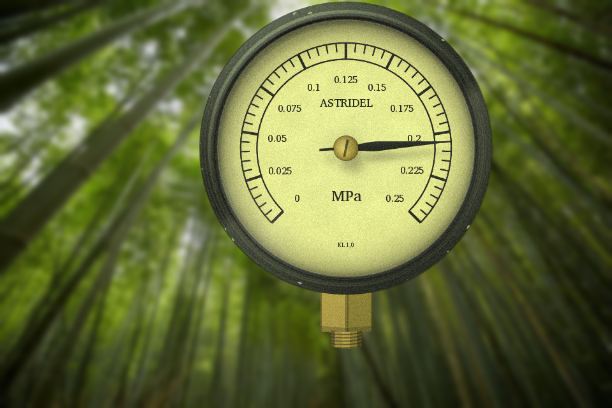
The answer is 0.205 MPa
